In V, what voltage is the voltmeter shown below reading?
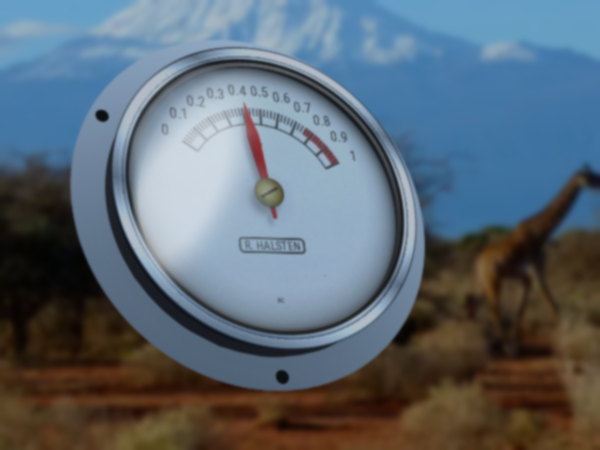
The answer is 0.4 V
